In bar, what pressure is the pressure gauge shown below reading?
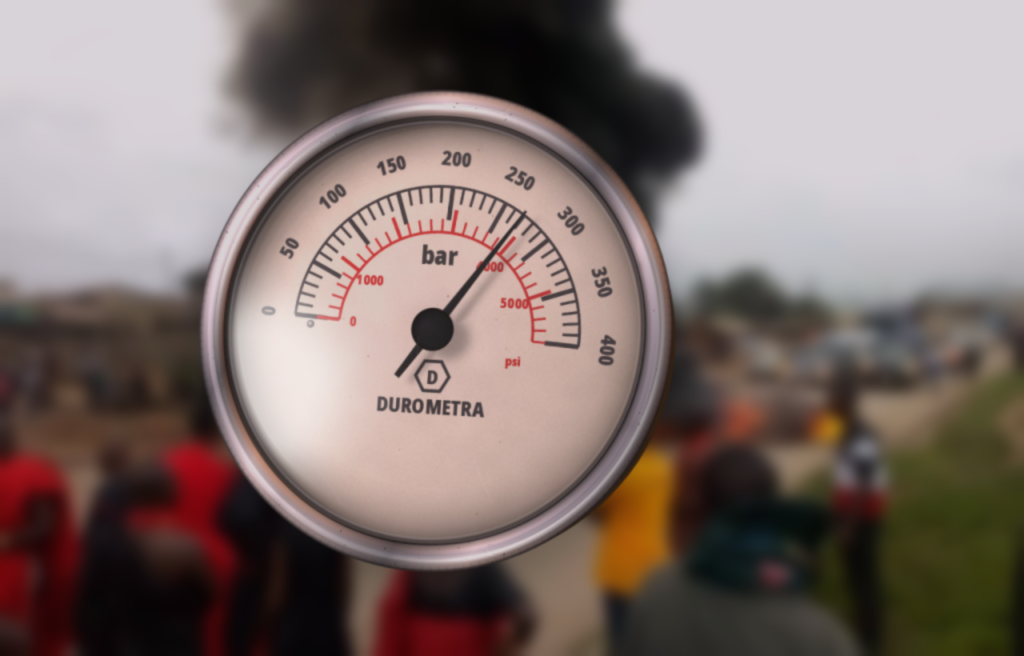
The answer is 270 bar
